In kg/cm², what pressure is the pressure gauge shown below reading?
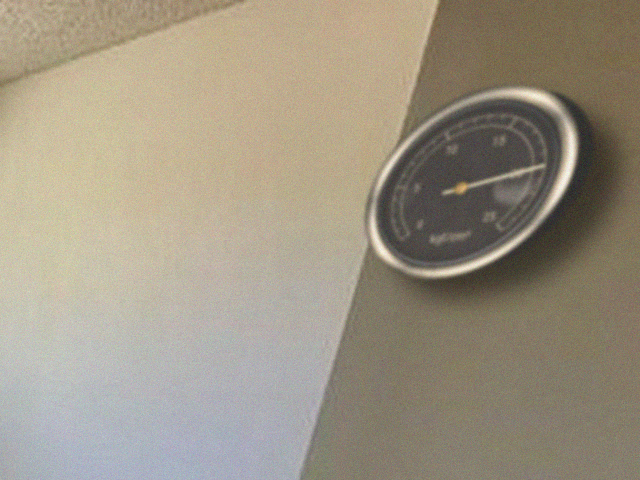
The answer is 20 kg/cm²
